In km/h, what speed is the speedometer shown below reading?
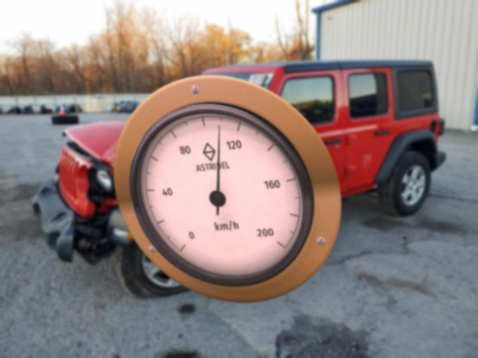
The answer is 110 km/h
